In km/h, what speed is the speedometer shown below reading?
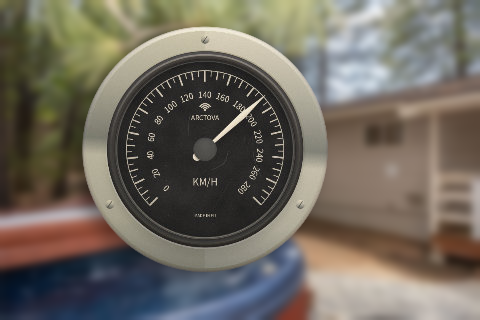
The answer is 190 km/h
